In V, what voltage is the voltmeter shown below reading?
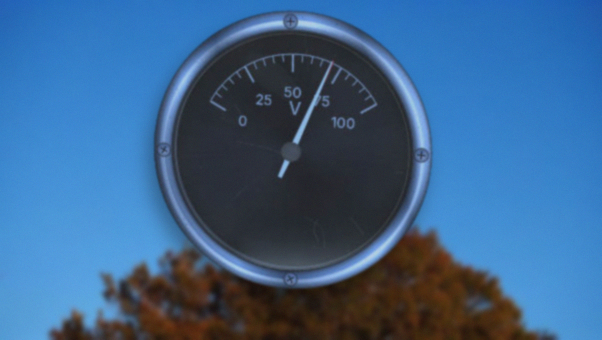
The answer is 70 V
